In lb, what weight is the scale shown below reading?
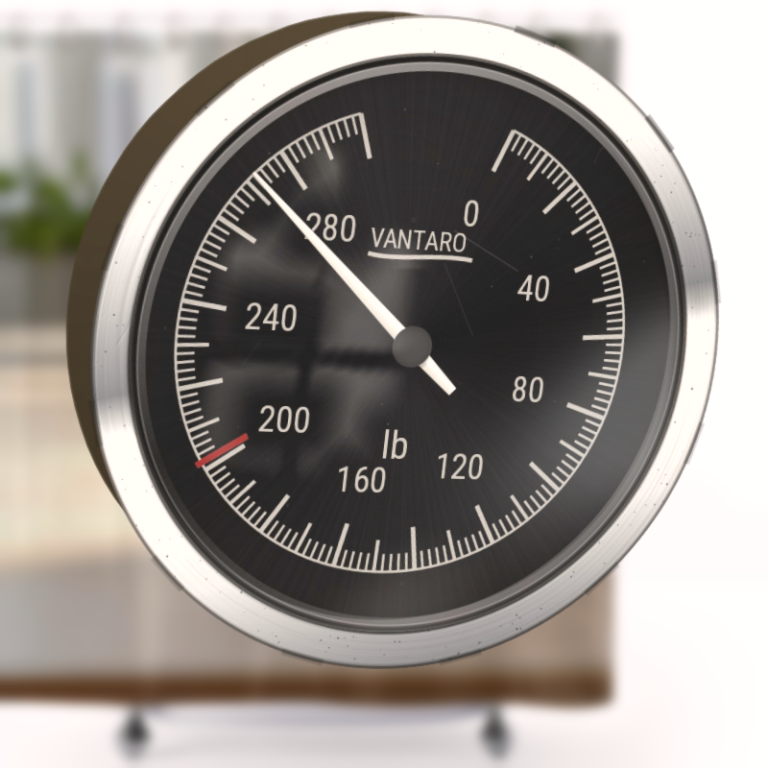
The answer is 272 lb
